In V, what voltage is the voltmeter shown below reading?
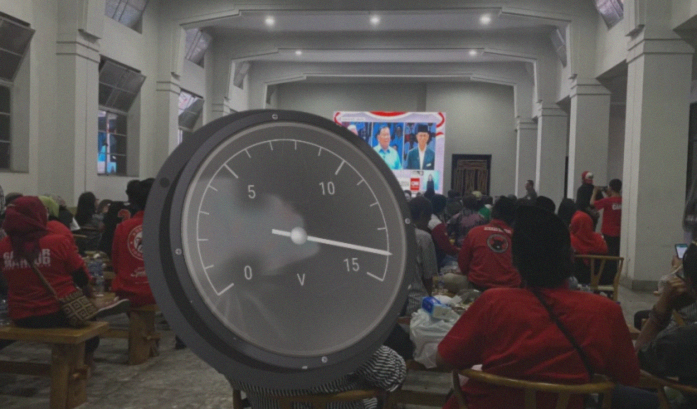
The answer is 14 V
